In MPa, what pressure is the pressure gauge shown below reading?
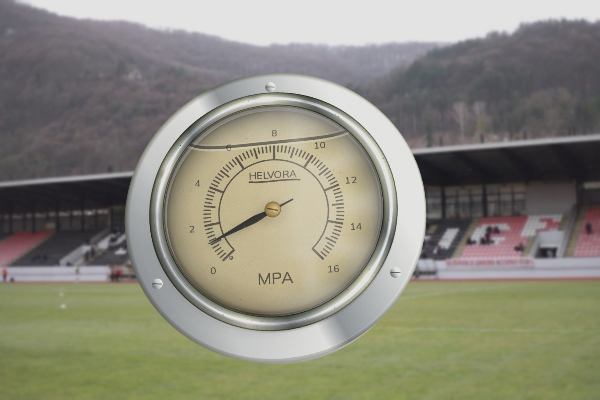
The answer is 1 MPa
